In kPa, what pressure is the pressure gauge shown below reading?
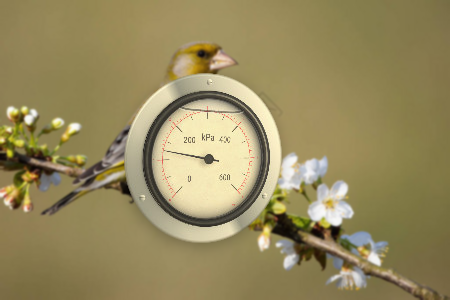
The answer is 125 kPa
